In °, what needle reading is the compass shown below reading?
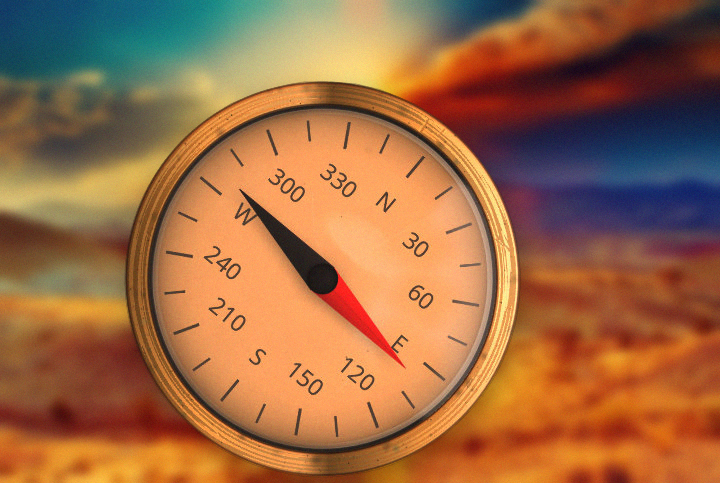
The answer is 97.5 °
